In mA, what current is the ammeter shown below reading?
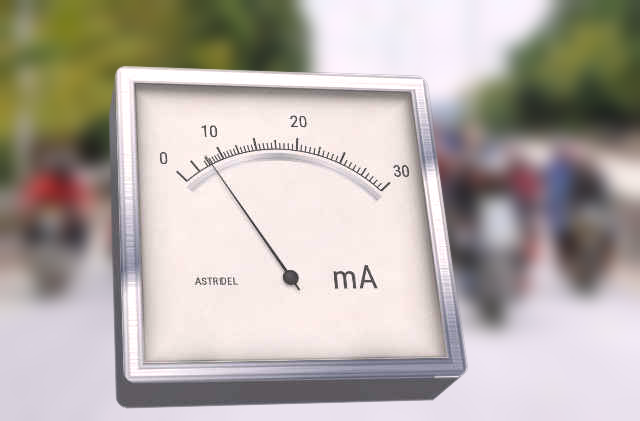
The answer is 7.5 mA
